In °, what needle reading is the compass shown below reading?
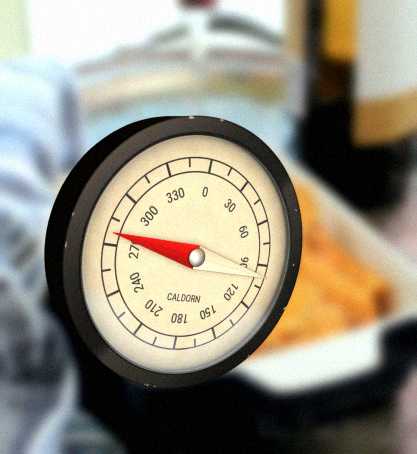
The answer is 277.5 °
